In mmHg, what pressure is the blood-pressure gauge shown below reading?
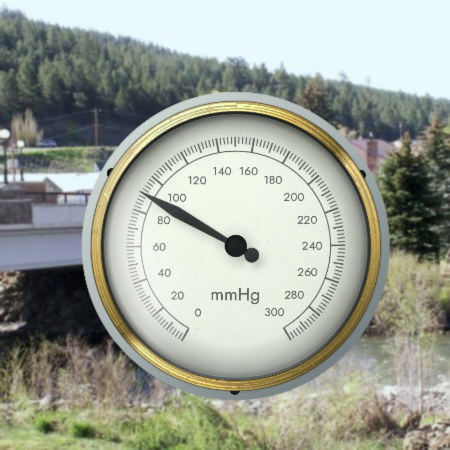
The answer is 90 mmHg
